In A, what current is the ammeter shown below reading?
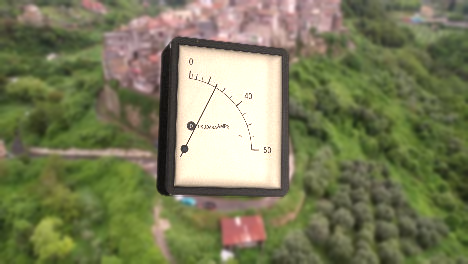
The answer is 25 A
